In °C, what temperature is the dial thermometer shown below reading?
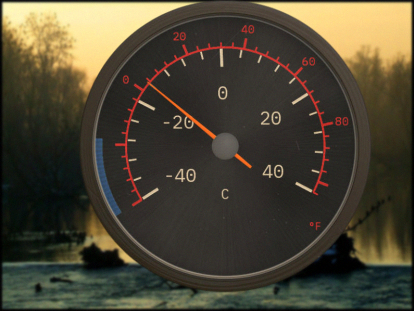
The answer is -16 °C
